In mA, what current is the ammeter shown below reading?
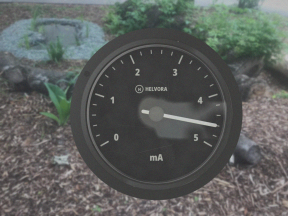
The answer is 4.6 mA
